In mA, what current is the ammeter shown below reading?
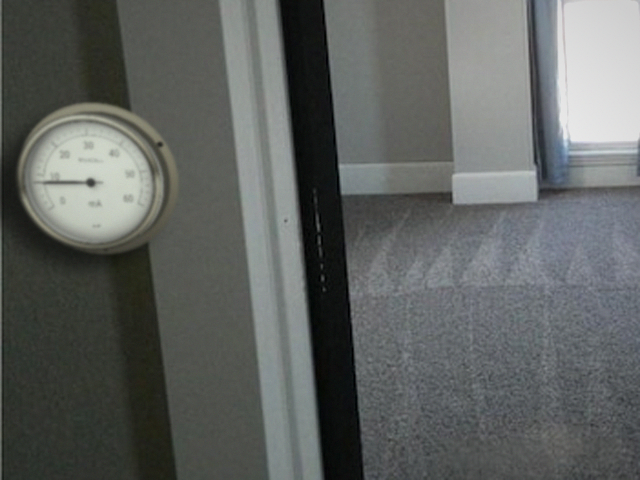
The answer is 8 mA
